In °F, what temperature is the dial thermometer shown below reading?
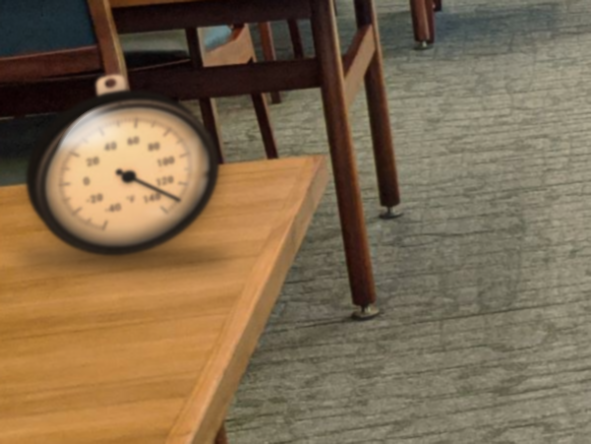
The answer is 130 °F
